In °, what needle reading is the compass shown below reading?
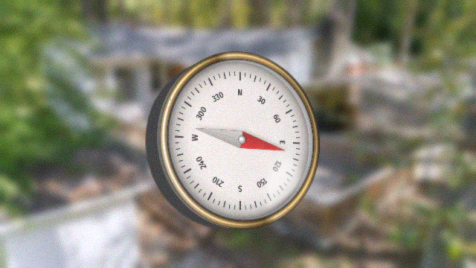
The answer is 100 °
